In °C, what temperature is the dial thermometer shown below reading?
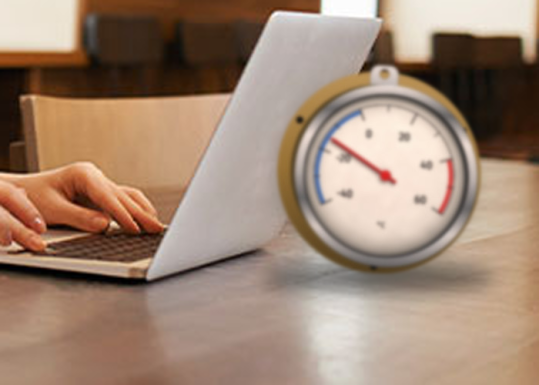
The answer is -15 °C
